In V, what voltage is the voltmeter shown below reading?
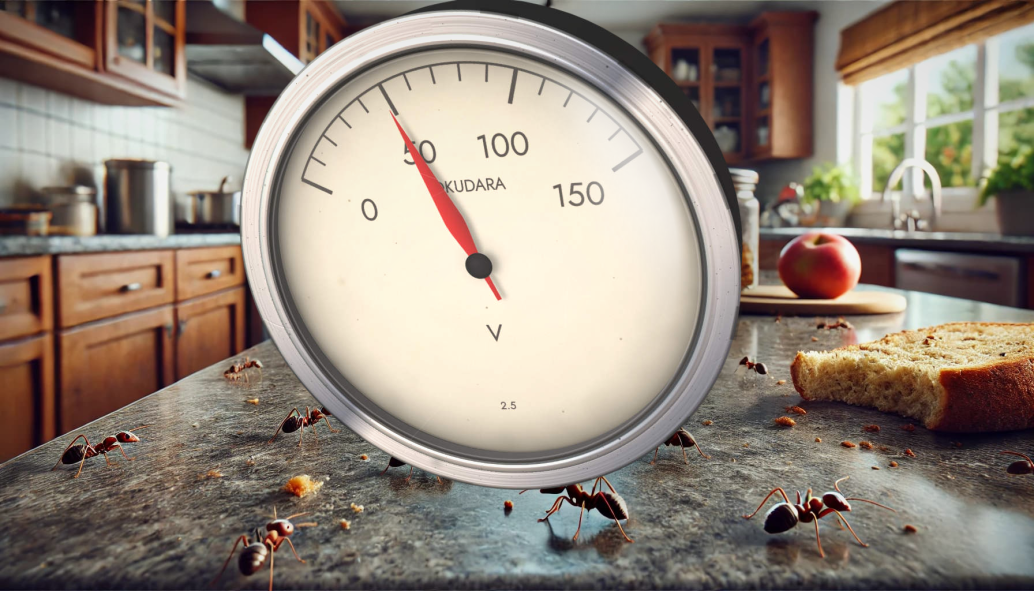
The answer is 50 V
